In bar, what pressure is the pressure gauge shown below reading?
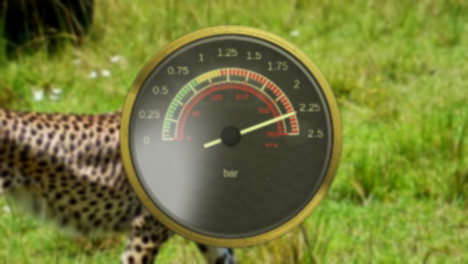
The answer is 2.25 bar
